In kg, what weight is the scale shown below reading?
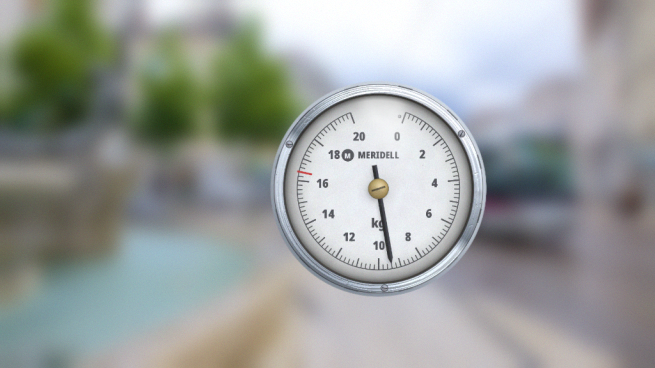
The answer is 9.4 kg
